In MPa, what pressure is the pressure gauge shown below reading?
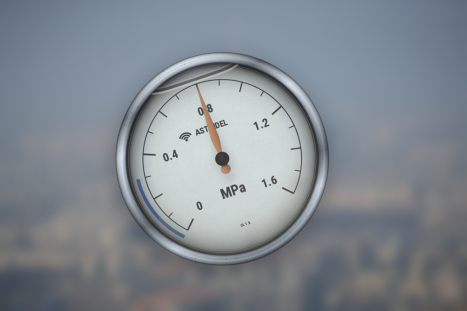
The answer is 0.8 MPa
